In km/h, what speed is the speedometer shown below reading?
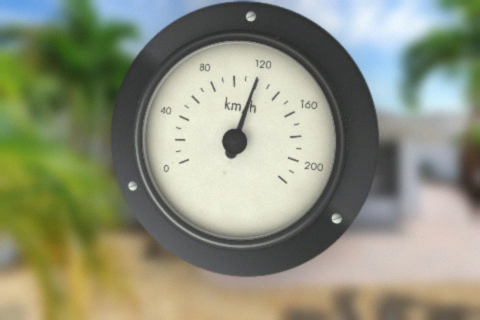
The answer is 120 km/h
